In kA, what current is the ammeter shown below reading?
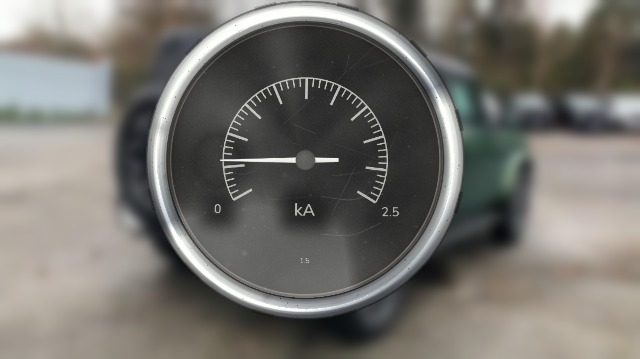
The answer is 0.3 kA
